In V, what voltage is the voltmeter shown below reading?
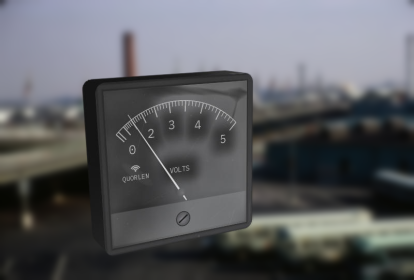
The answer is 1.5 V
